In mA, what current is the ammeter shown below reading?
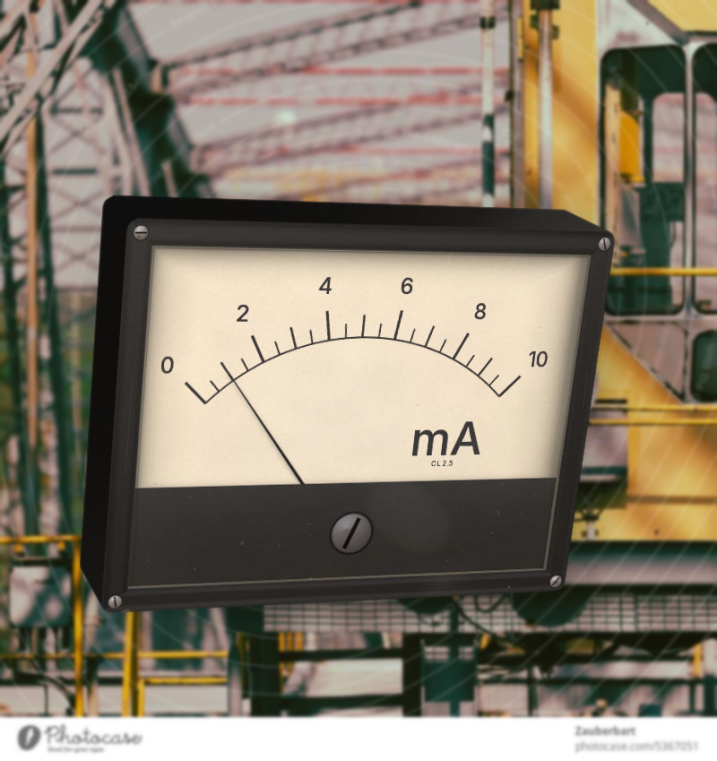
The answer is 1 mA
